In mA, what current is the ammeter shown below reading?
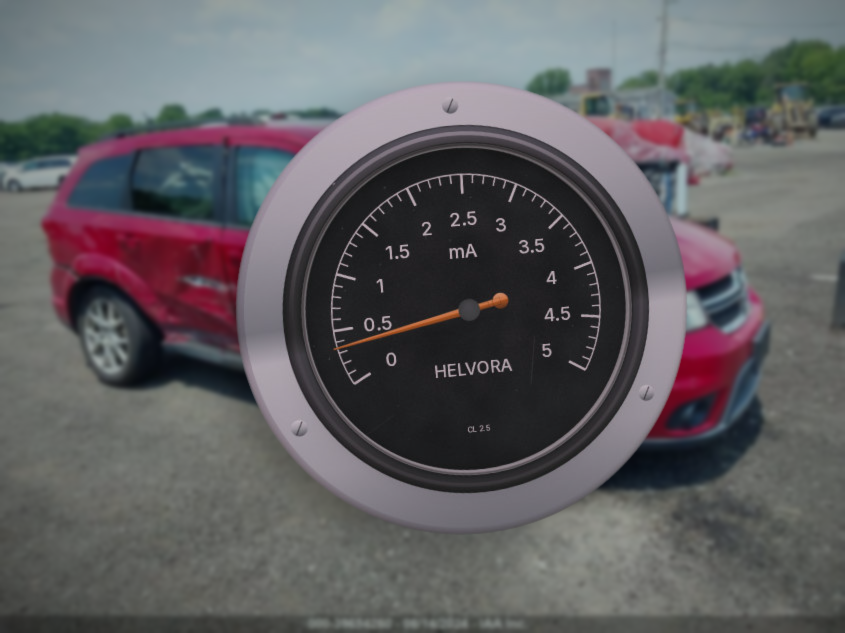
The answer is 0.35 mA
